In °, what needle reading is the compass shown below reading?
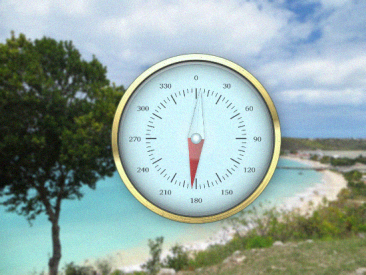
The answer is 185 °
